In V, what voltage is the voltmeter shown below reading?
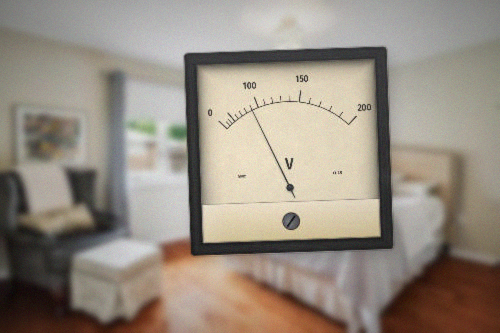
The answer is 90 V
